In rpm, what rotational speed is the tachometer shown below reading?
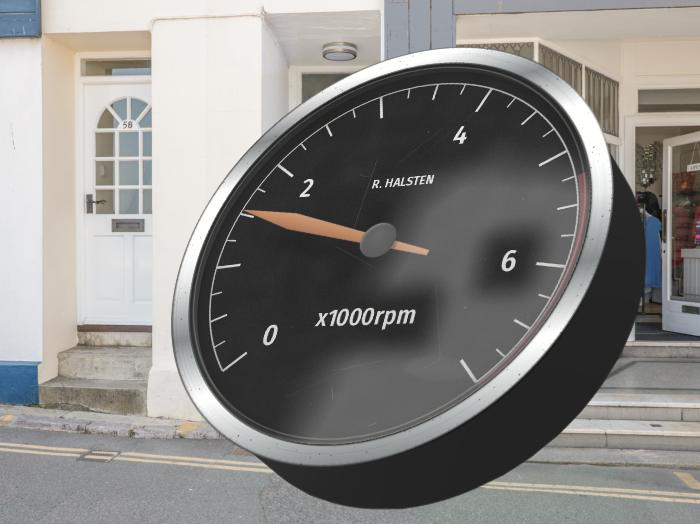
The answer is 1500 rpm
